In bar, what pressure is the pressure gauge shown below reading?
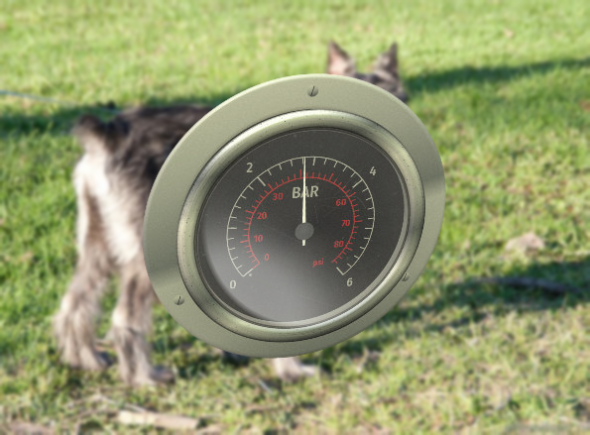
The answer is 2.8 bar
